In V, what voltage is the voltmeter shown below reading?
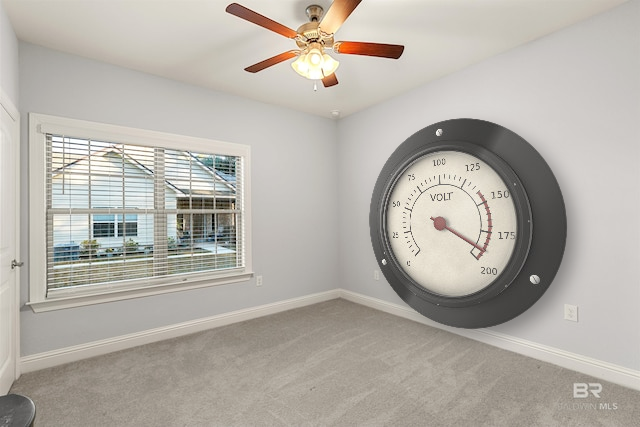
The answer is 190 V
